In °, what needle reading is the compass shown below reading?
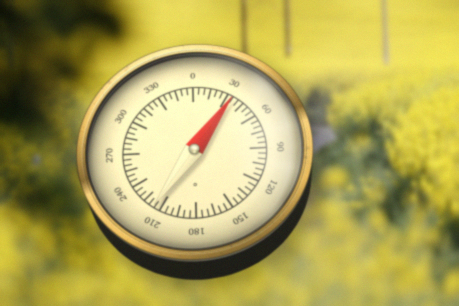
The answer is 35 °
